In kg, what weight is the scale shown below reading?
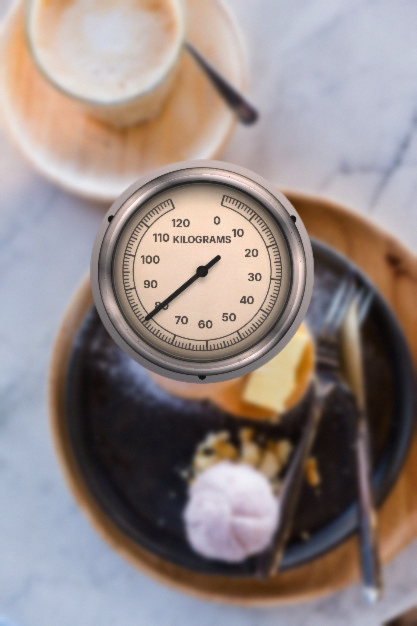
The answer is 80 kg
